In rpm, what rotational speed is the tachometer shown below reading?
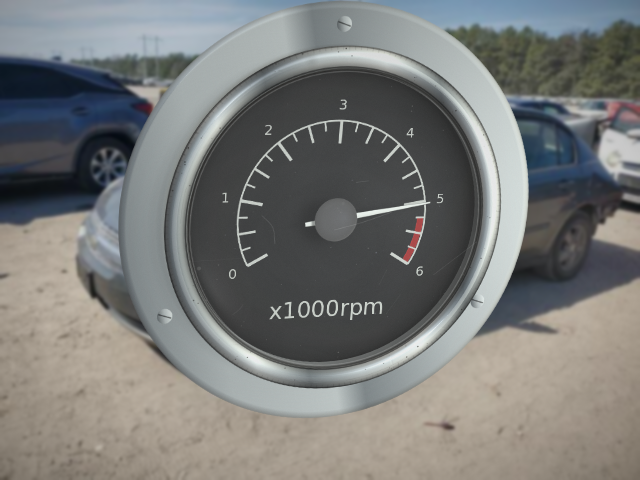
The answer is 5000 rpm
